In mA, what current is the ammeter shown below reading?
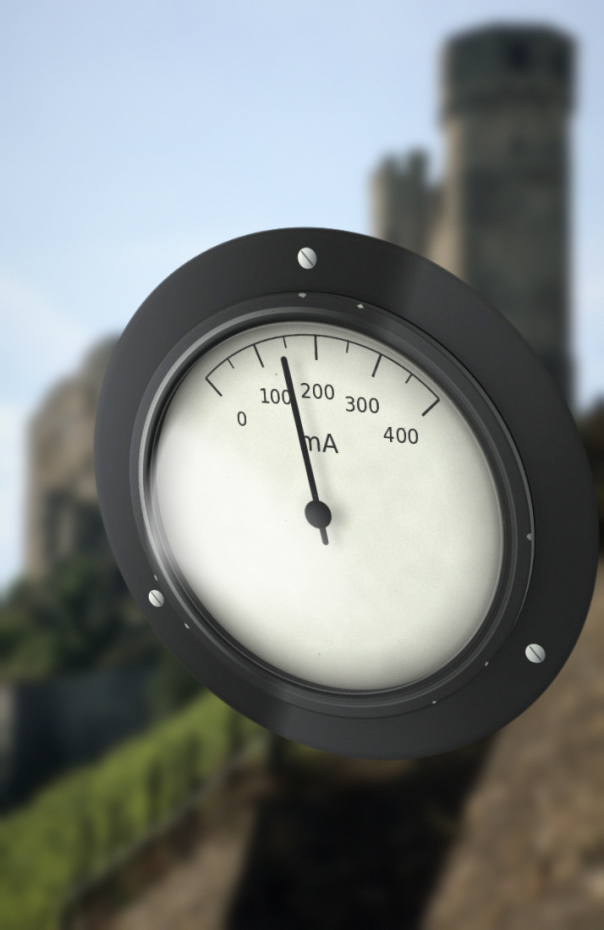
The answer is 150 mA
